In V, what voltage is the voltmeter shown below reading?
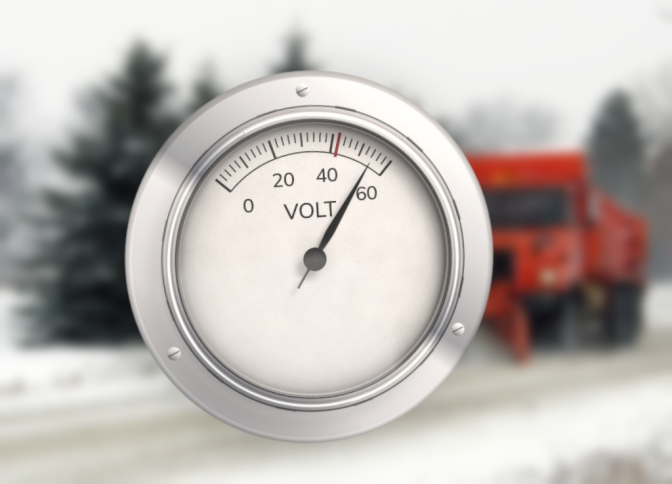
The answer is 54 V
